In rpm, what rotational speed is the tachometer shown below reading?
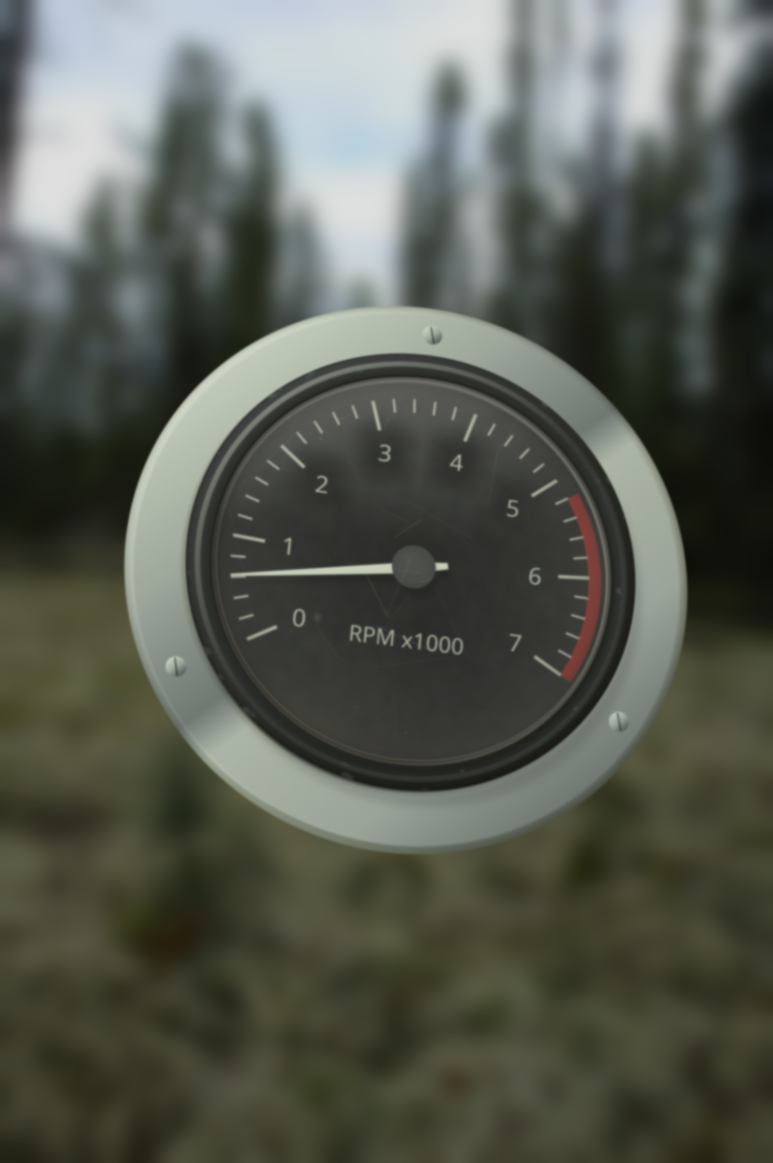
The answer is 600 rpm
